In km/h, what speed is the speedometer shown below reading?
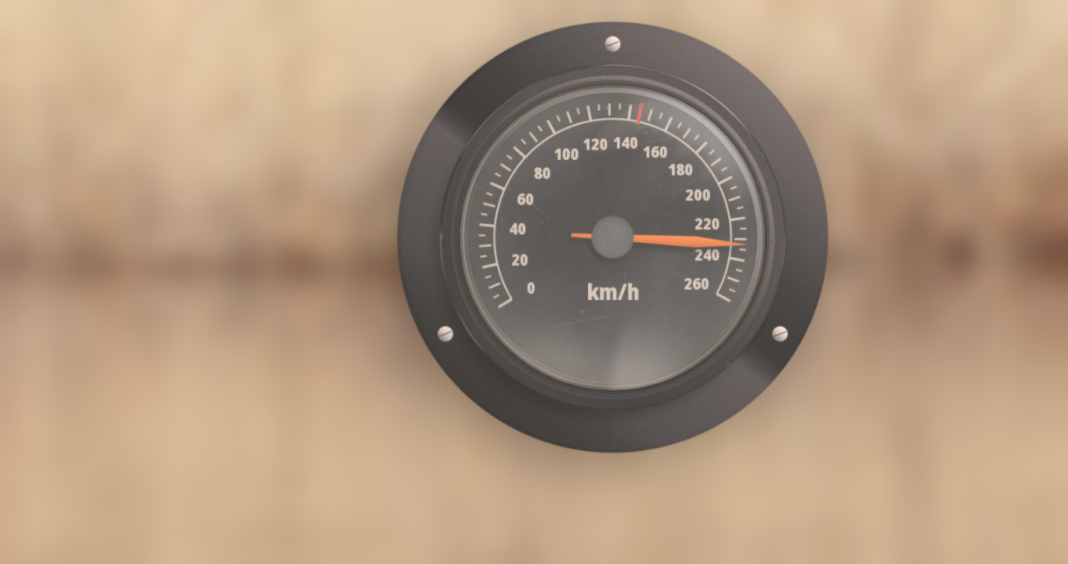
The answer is 232.5 km/h
